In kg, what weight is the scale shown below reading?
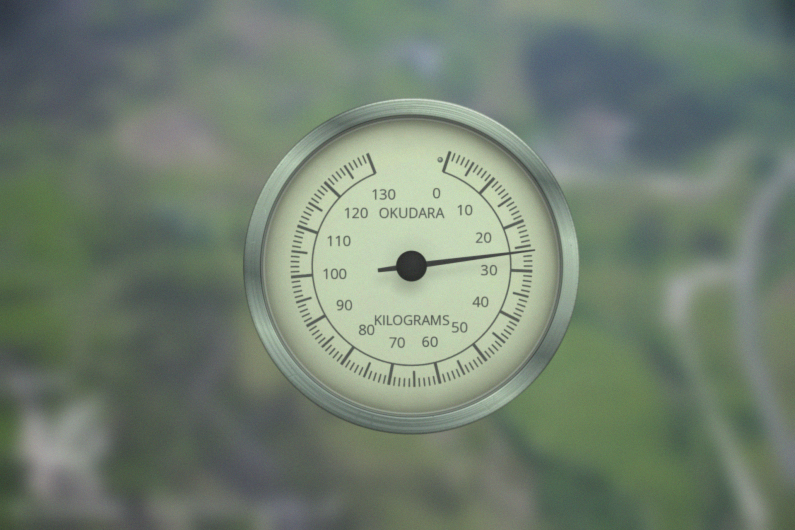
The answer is 26 kg
